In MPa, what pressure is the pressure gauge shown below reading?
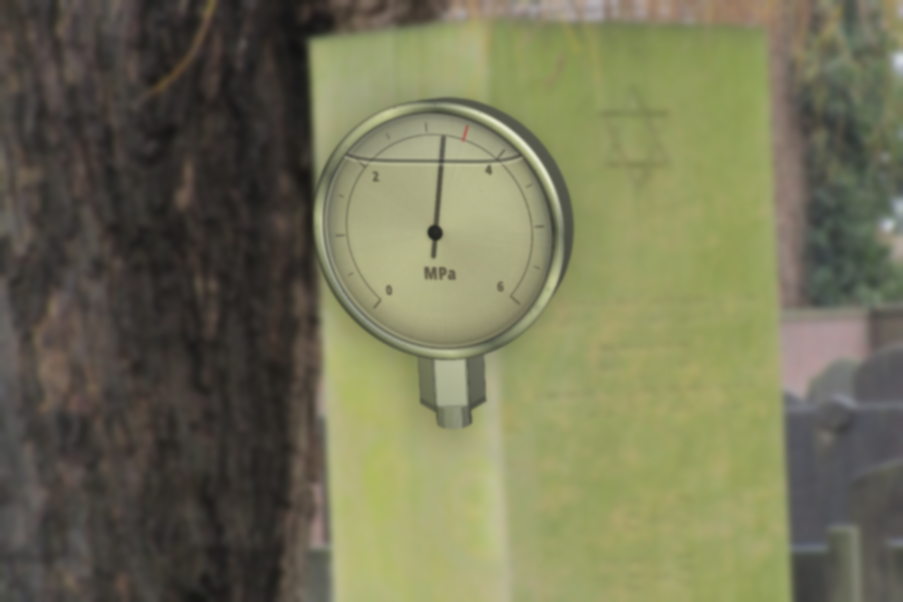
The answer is 3.25 MPa
